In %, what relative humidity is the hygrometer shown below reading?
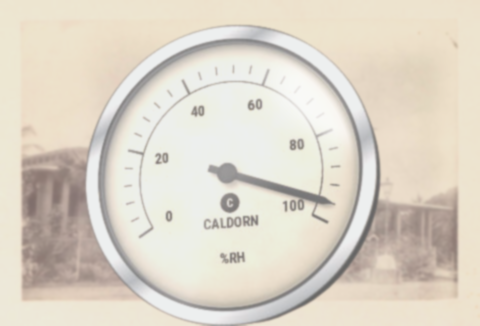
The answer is 96 %
